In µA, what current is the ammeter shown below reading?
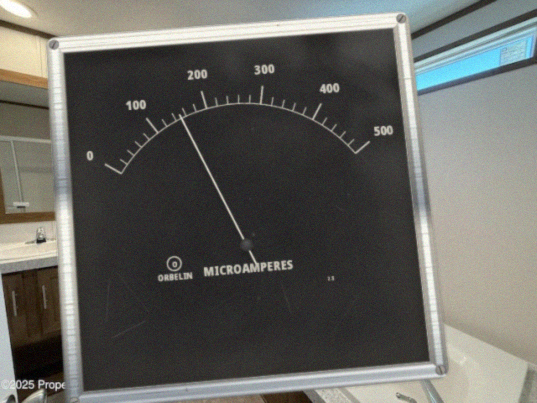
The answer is 150 µA
